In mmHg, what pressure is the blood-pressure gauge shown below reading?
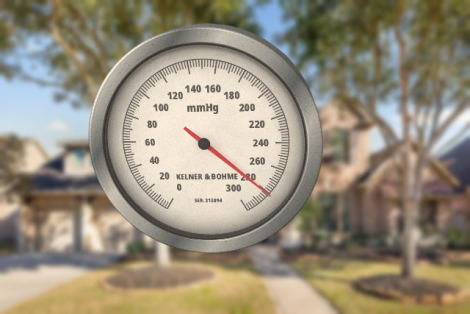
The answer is 280 mmHg
